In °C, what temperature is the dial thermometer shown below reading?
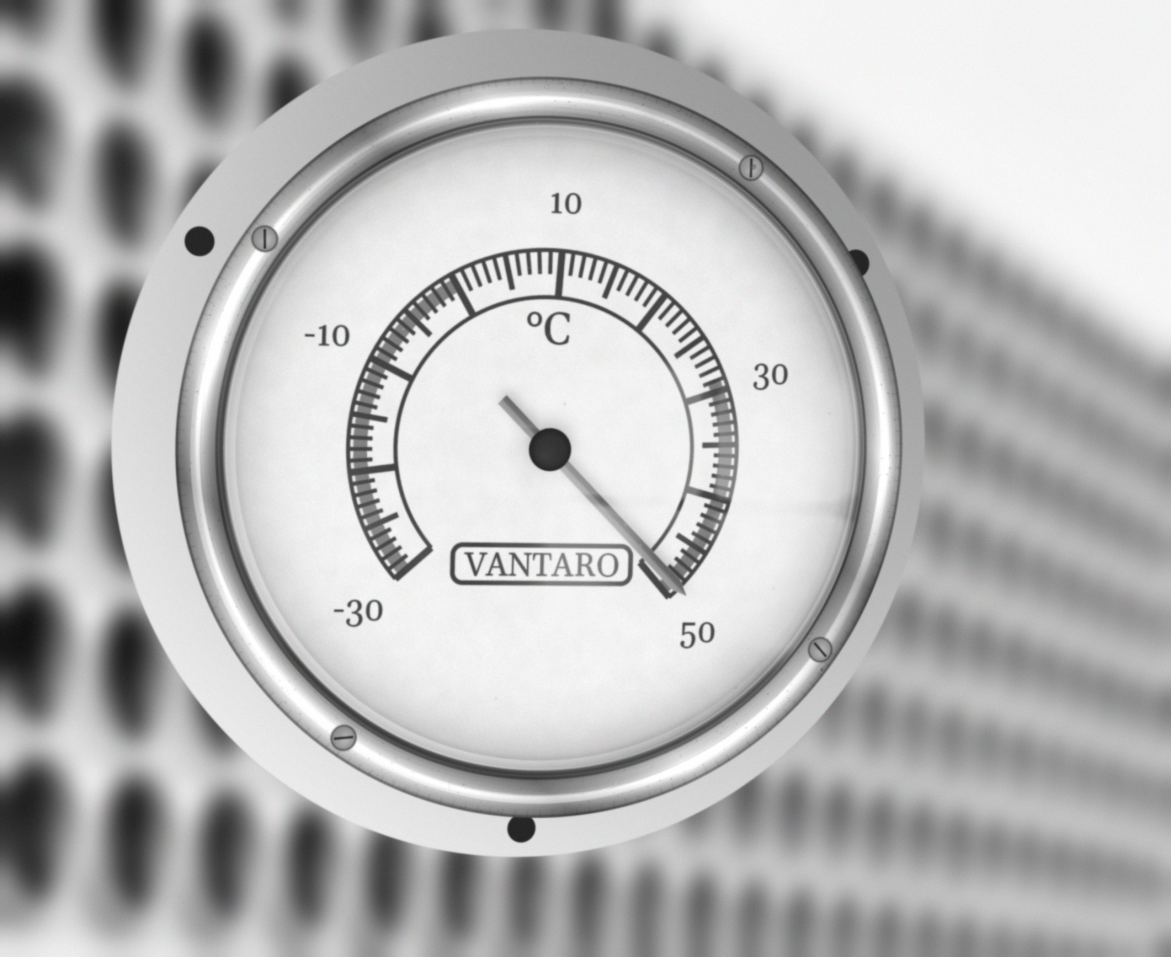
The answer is 49 °C
